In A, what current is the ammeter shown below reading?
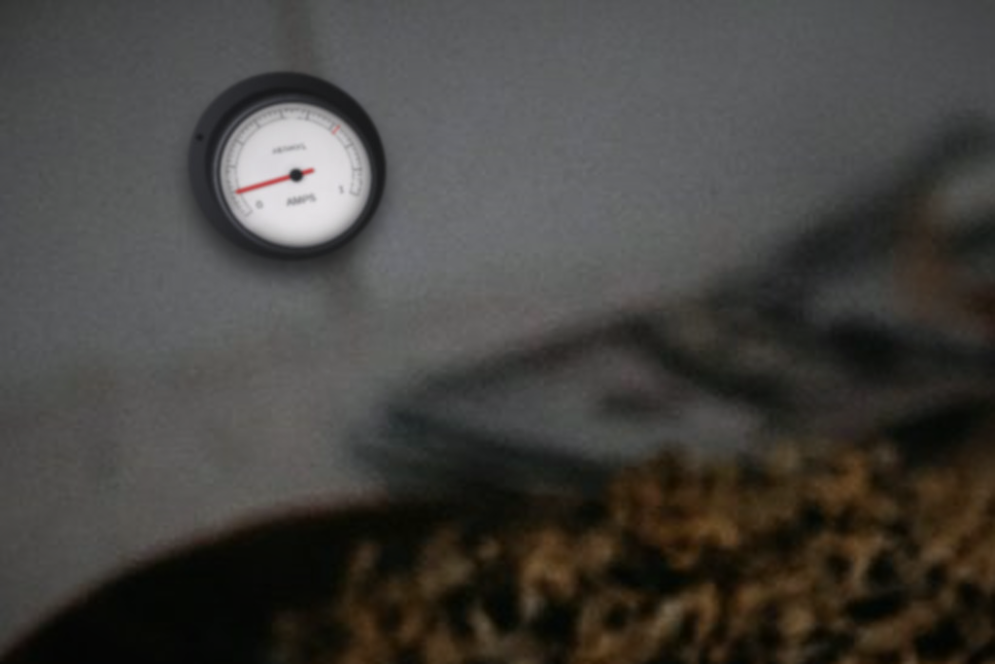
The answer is 0.1 A
